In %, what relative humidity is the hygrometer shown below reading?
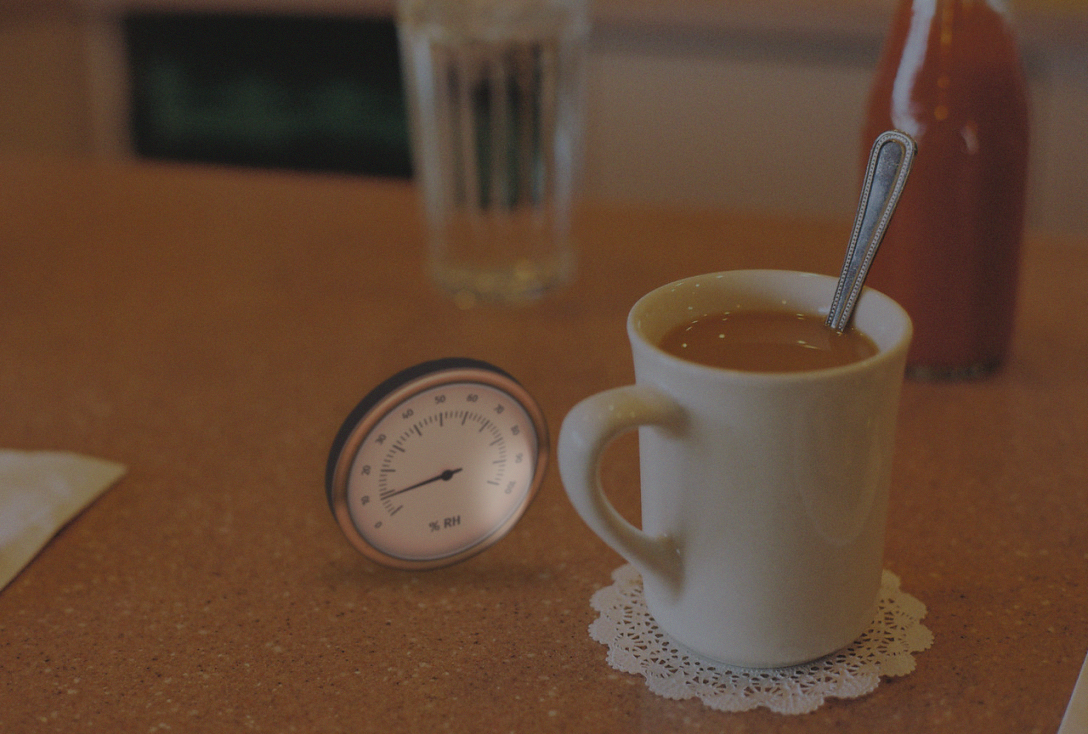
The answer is 10 %
